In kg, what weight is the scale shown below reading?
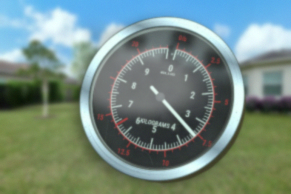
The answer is 3.5 kg
